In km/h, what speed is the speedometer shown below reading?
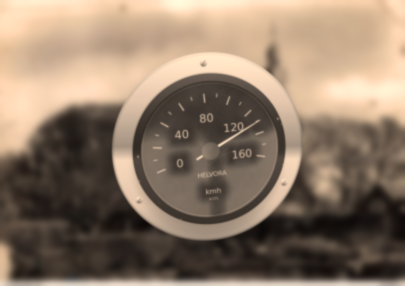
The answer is 130 km/h
